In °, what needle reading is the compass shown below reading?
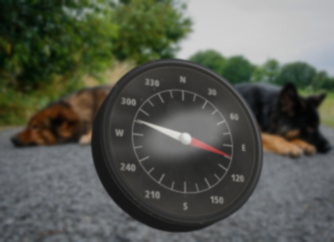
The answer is 105 °
